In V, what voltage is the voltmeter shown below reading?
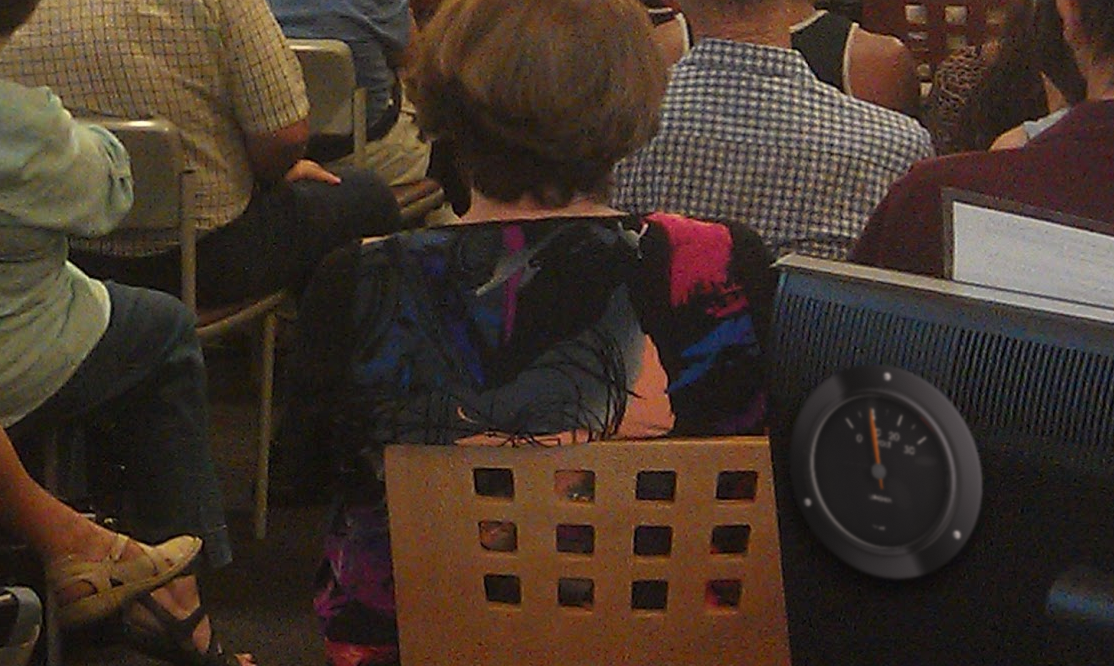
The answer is 10 V
